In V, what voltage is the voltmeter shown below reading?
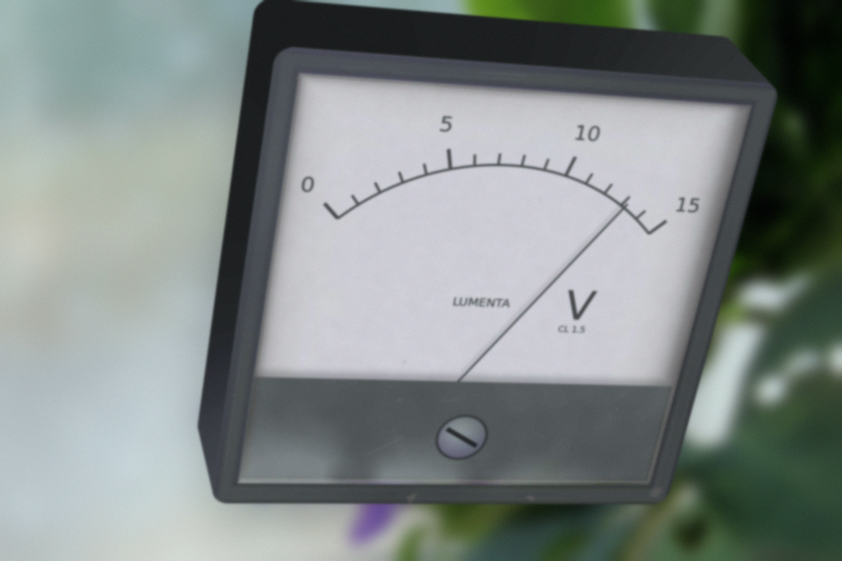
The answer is 13 V
